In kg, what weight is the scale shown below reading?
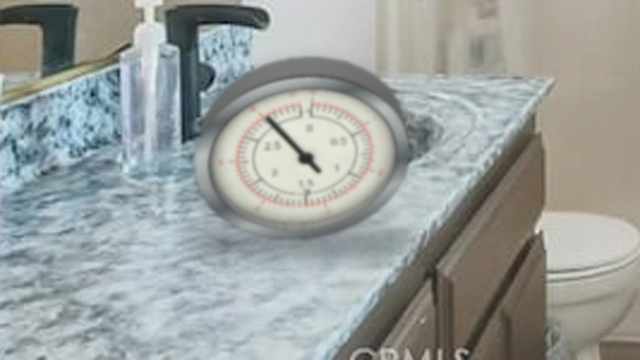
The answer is 2.75 kg
